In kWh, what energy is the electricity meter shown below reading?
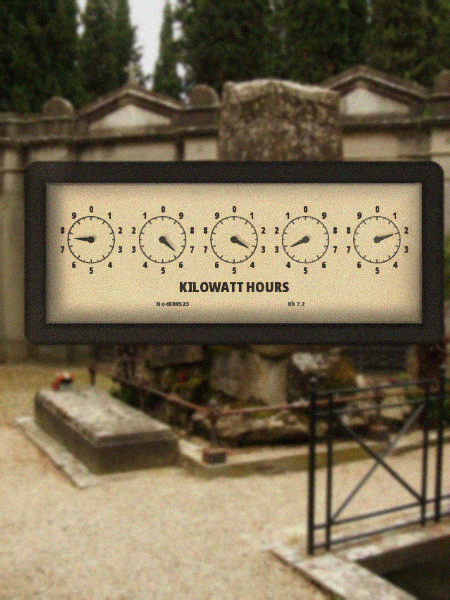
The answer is 76332 kWh
